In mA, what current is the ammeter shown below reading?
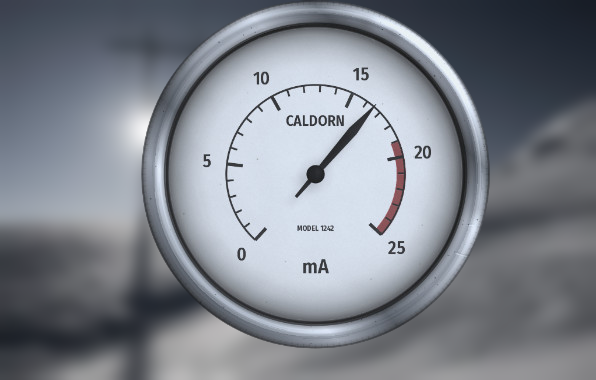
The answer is 16.5 mA
